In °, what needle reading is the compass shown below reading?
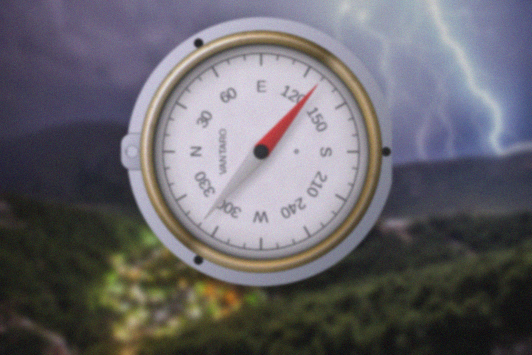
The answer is 130 °
